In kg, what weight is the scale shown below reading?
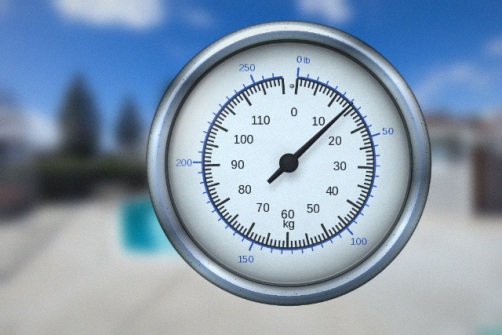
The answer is 14 kg
